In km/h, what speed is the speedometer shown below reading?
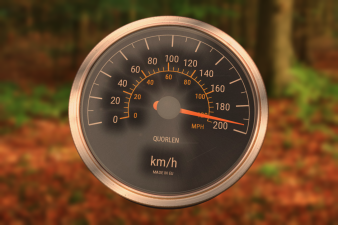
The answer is 195 km/h
